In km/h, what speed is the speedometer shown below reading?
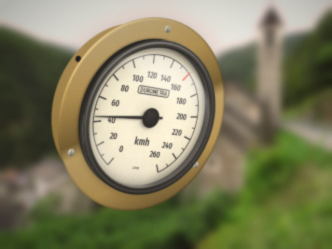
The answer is 45 km/h
